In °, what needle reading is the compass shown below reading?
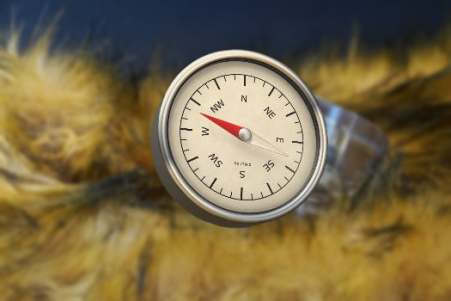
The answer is 290 °
